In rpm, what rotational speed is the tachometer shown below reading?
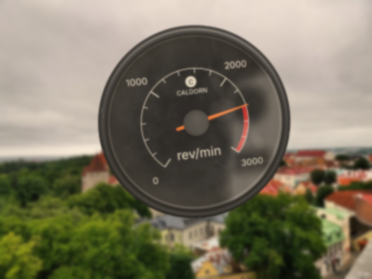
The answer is 2400 rpm
